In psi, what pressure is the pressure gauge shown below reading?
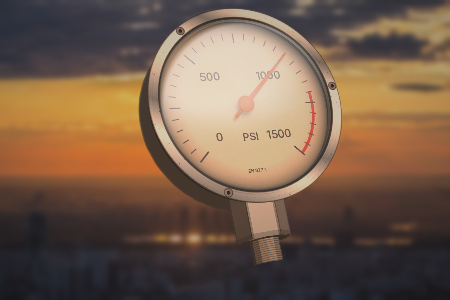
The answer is 1000 psi
